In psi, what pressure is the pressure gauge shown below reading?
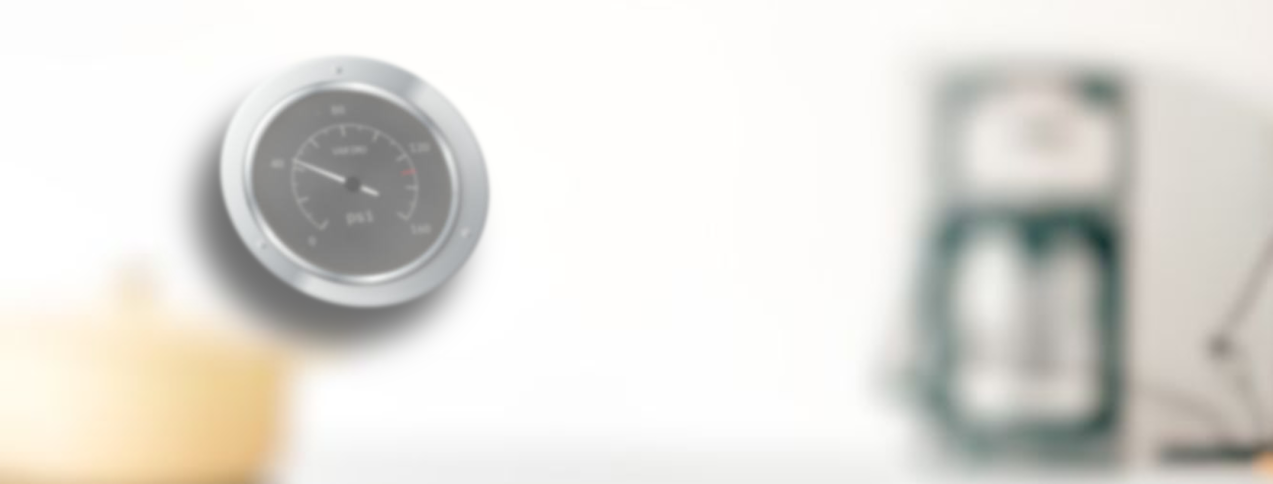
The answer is 45 psi
